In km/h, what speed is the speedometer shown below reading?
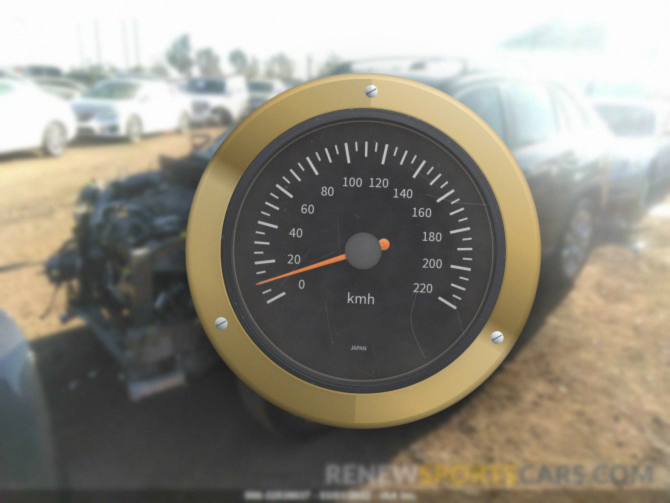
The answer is 10 km/h
